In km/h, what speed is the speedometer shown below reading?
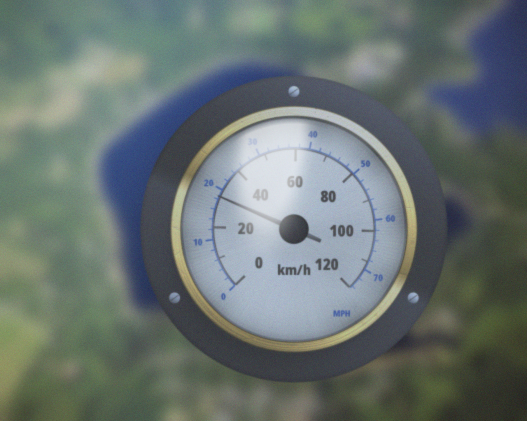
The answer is 30 km/h
